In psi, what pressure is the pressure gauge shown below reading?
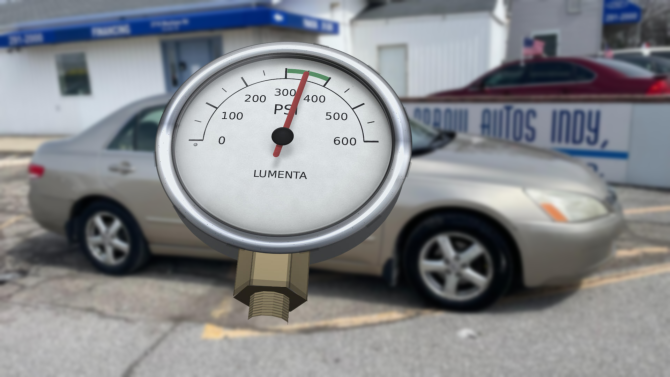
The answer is 350 psi
